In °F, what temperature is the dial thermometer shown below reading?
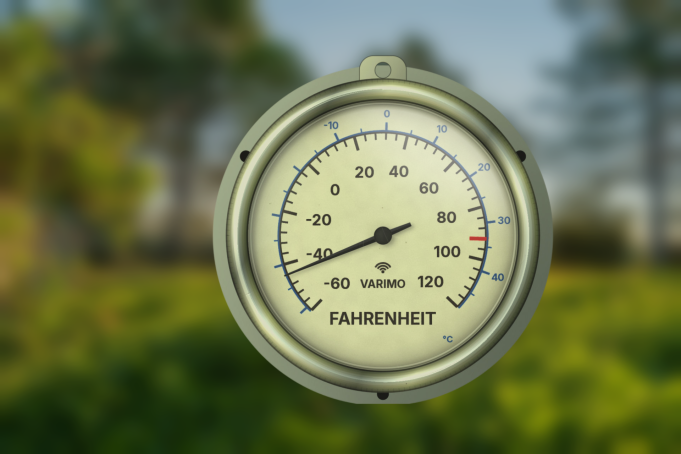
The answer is -44 °F
